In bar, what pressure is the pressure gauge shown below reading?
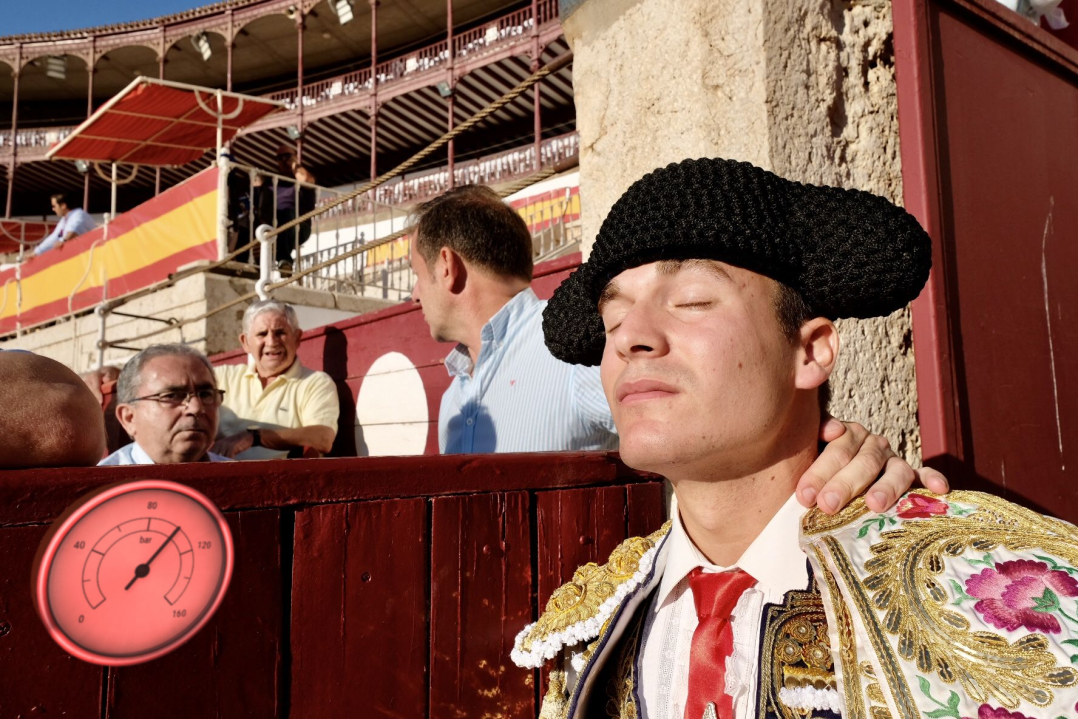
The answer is 100 bar
